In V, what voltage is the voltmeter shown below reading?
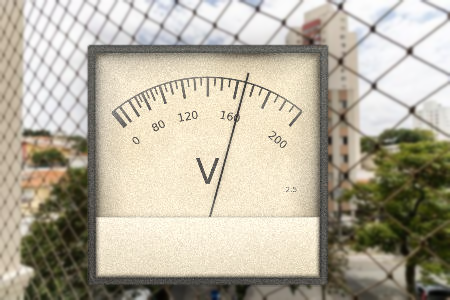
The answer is 165 V
